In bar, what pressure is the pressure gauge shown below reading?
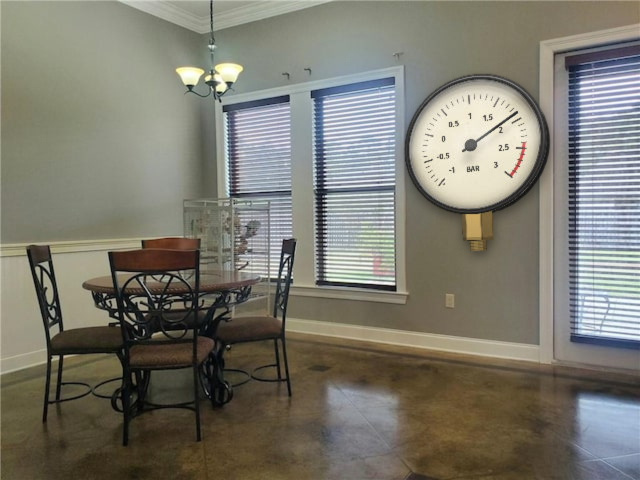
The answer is 1.9 bar
